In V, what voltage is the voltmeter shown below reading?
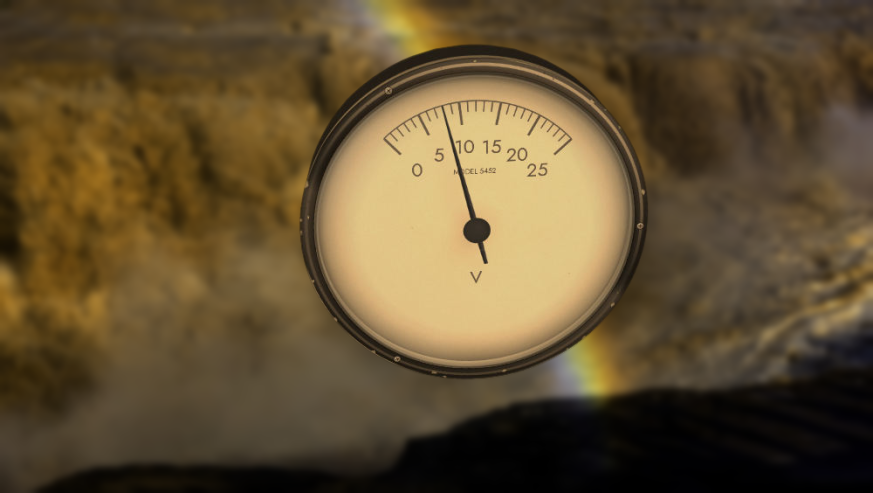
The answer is 8 V
